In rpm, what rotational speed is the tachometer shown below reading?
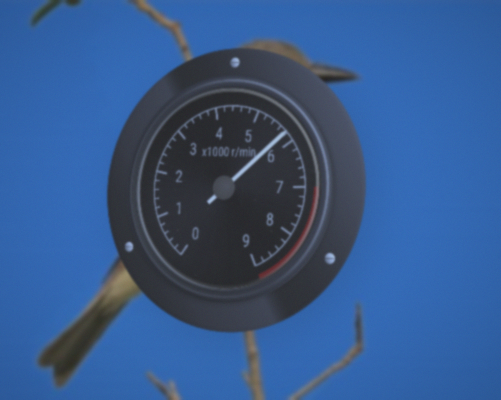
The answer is 5800 rpm
